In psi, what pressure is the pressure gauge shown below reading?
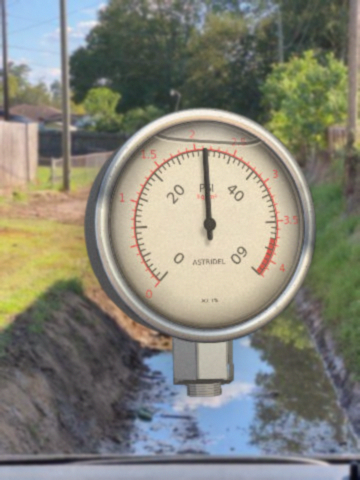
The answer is 30 psi
